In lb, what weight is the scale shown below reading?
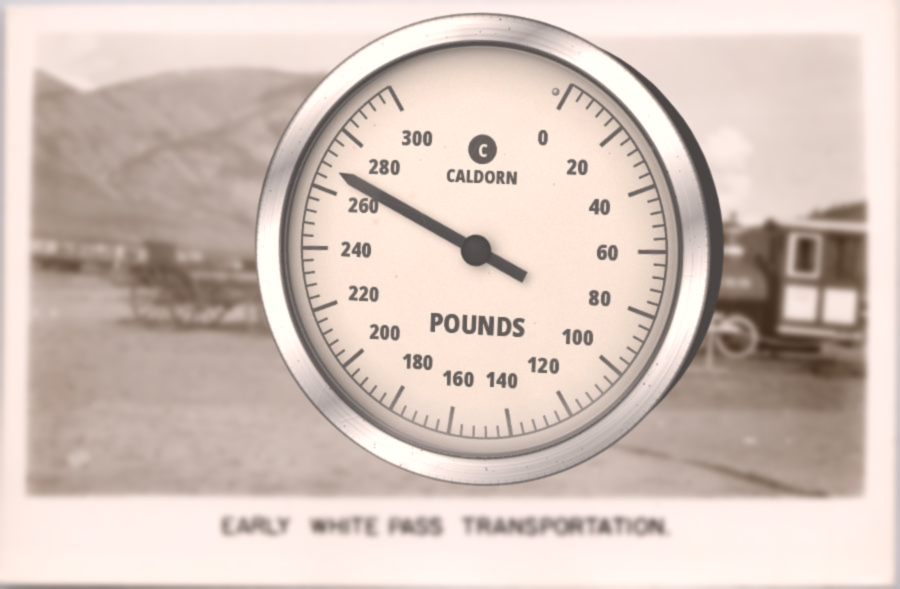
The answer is 268 lb
